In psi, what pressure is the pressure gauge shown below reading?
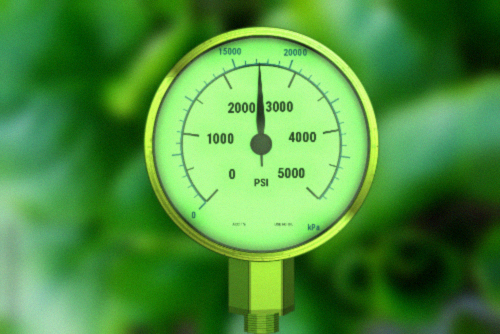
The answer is 2500 psi
